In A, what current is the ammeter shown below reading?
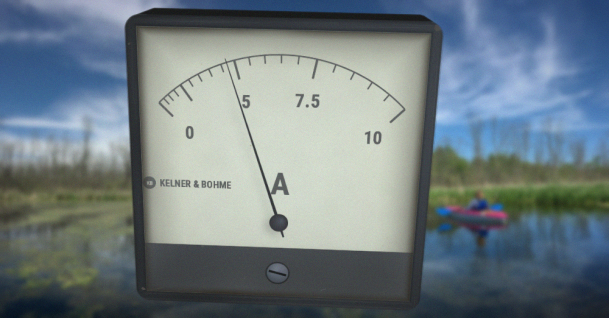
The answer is 4.75 A
